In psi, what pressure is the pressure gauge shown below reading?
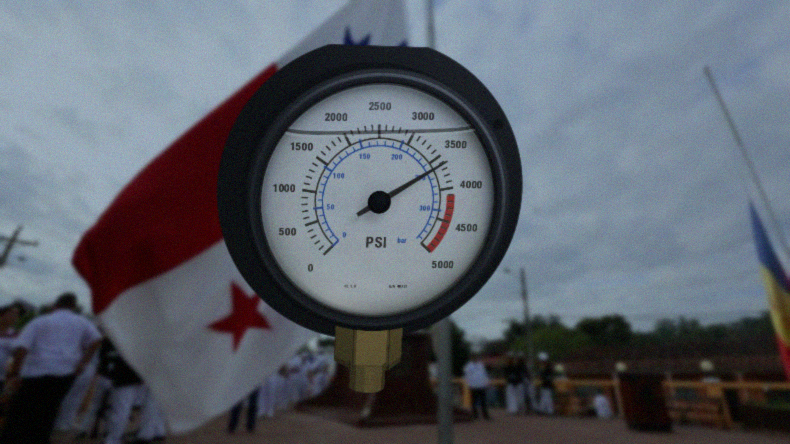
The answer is 3600 psi
